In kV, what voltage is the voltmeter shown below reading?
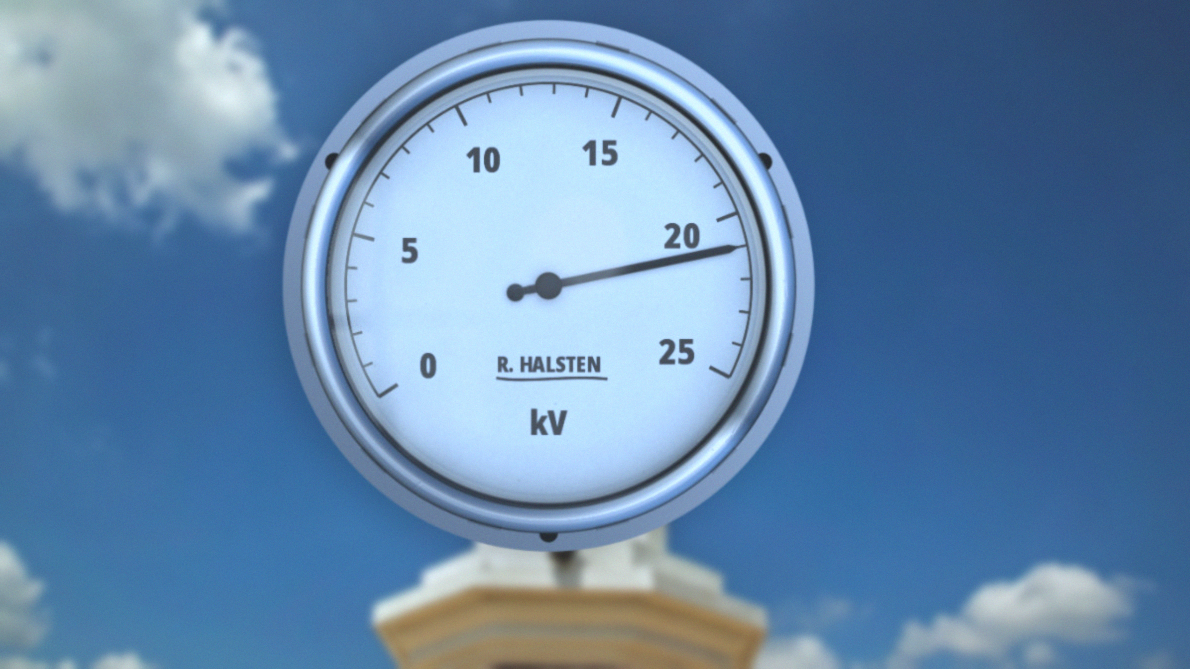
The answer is 21 kV
